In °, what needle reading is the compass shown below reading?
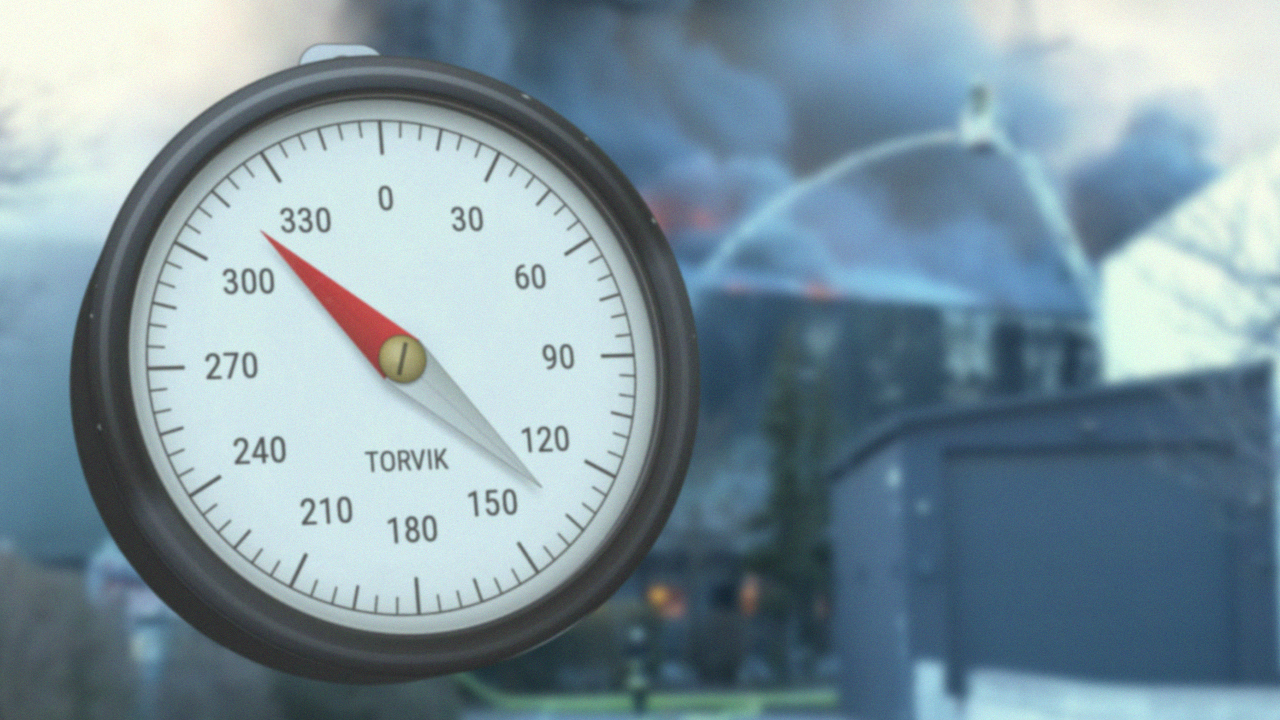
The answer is 315 °
